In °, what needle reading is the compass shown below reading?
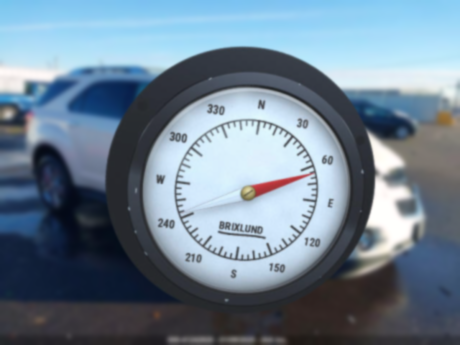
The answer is 65 °
